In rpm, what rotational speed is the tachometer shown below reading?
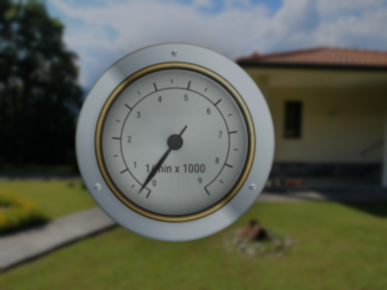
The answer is 250 rpm
